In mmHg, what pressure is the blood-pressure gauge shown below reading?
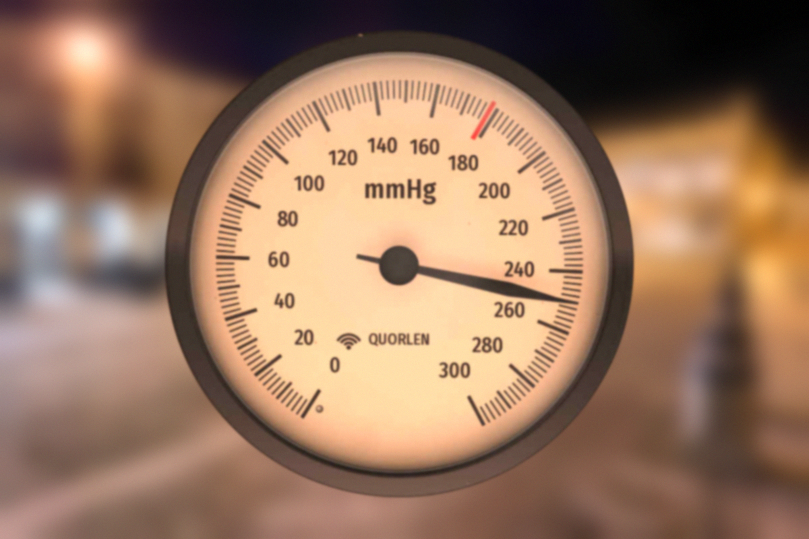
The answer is 250 mmHg
